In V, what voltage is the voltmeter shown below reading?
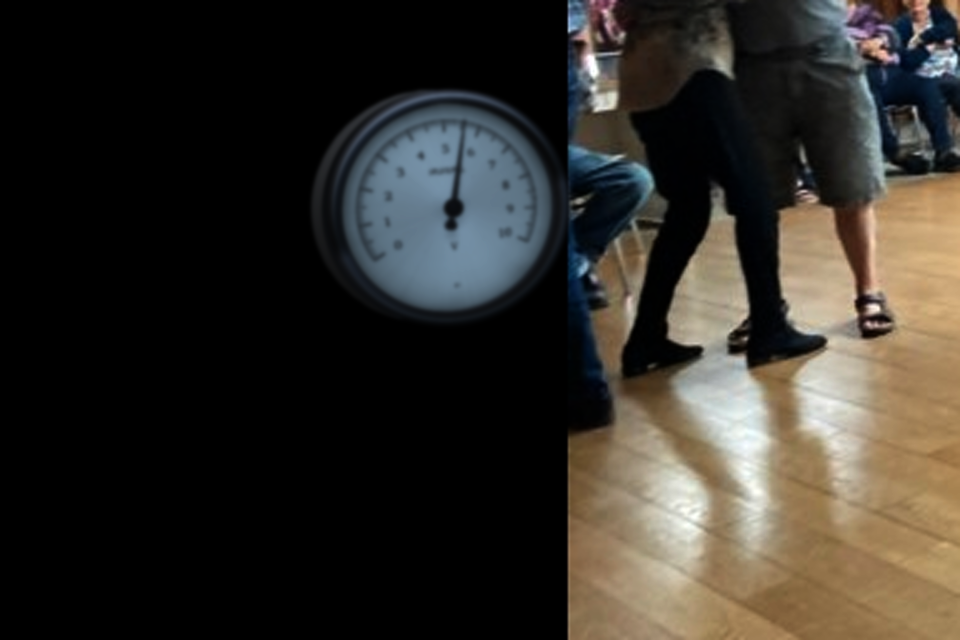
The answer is 5.5 V
